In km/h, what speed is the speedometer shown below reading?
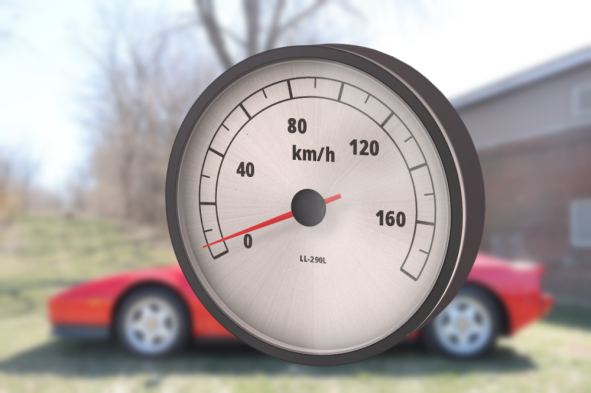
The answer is 5 km/h
